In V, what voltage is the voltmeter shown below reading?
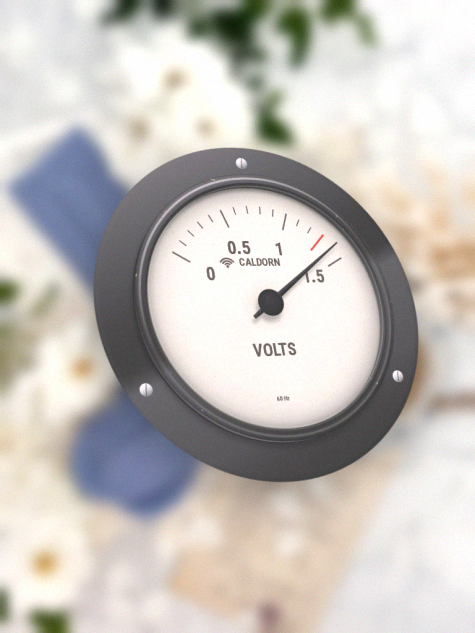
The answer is 1.4 V
